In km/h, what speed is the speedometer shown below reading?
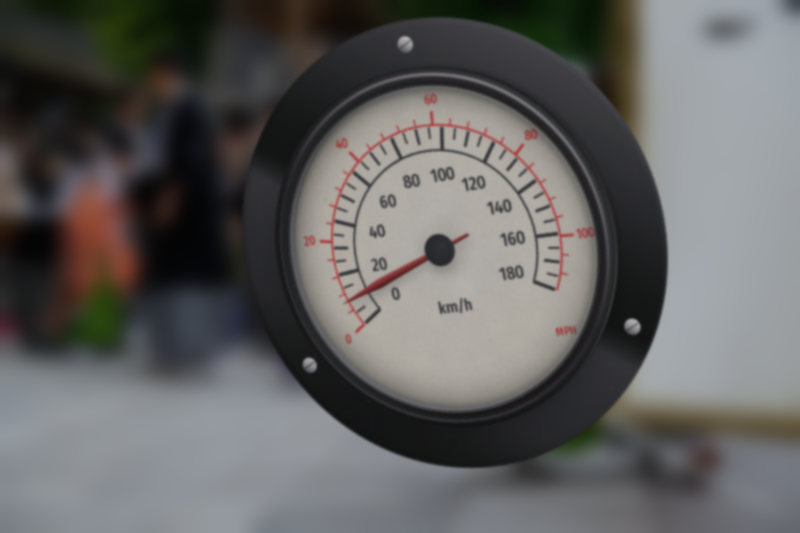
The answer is 10 km/h
